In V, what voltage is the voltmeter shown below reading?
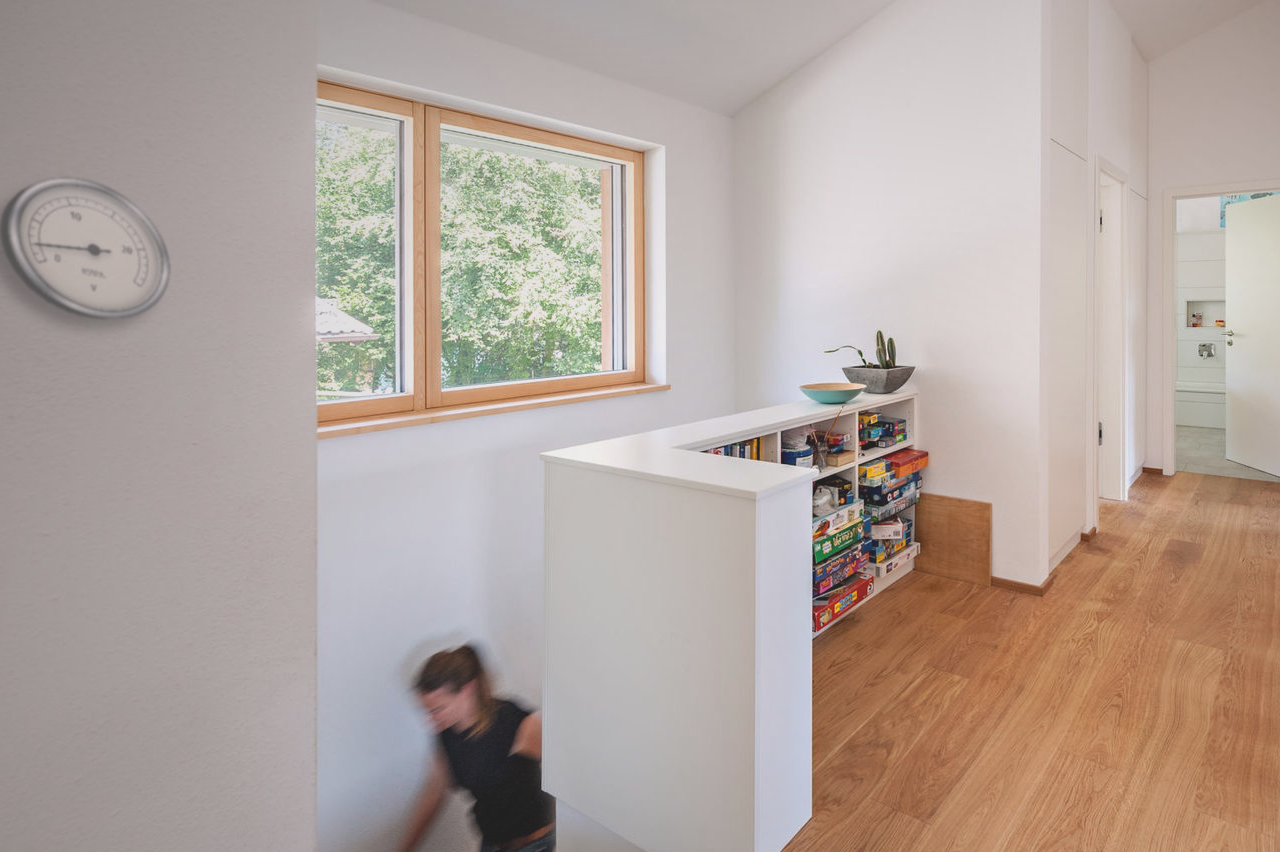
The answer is 2 V
